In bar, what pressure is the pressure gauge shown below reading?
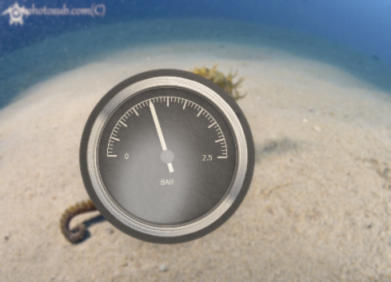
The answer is 1 bar
